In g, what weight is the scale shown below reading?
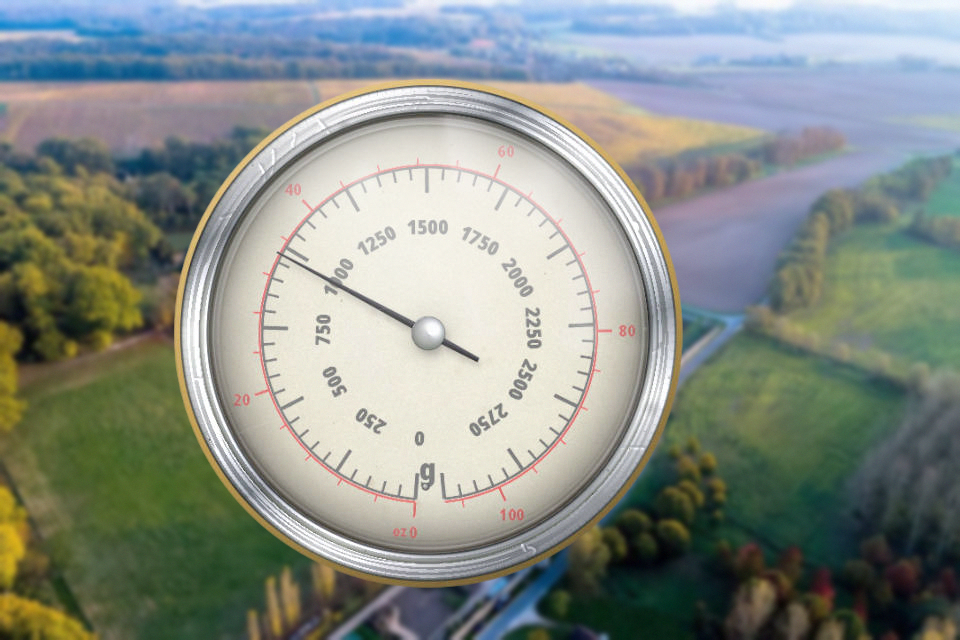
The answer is 975 g
